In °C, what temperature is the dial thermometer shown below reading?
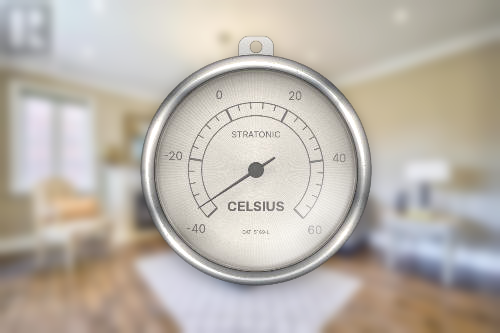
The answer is -36 °C
